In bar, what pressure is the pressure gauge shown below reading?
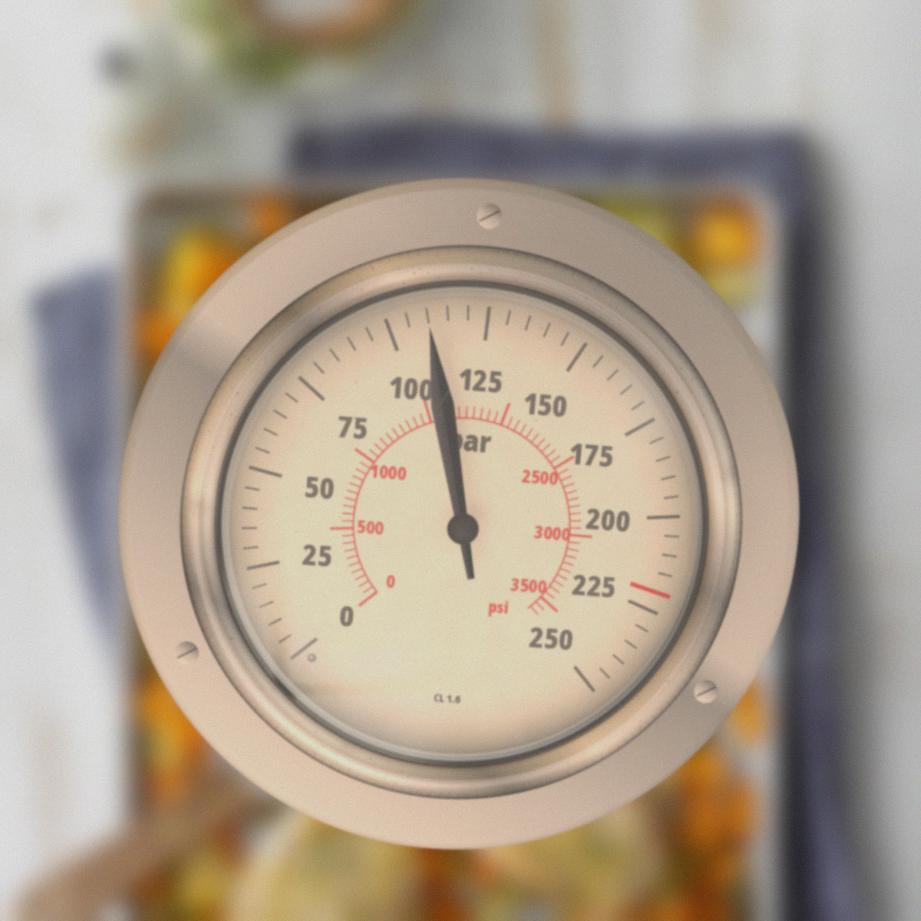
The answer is 110 bar
